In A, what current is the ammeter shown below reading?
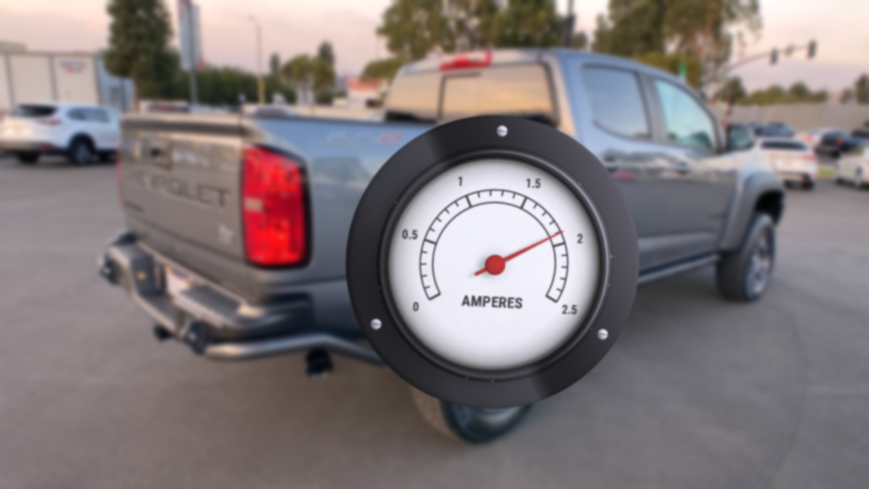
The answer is 1.9 A
